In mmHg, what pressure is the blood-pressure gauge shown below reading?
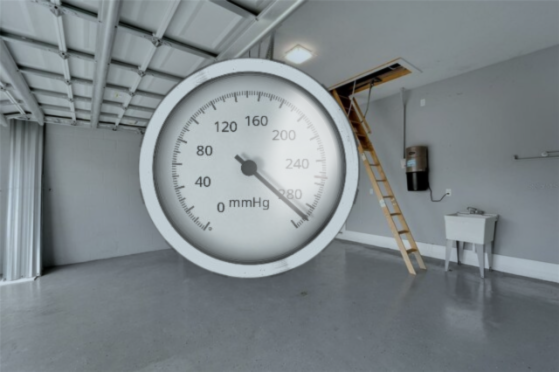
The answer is 290 mmHg
